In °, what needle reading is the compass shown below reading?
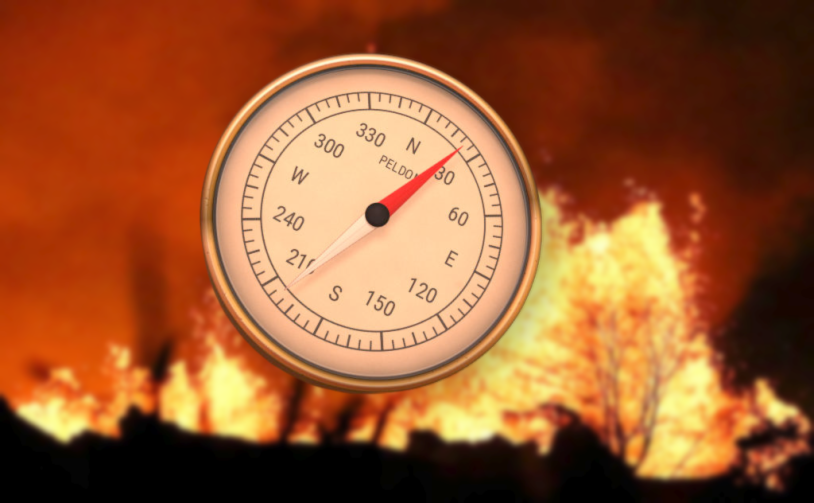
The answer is 22.5 °
